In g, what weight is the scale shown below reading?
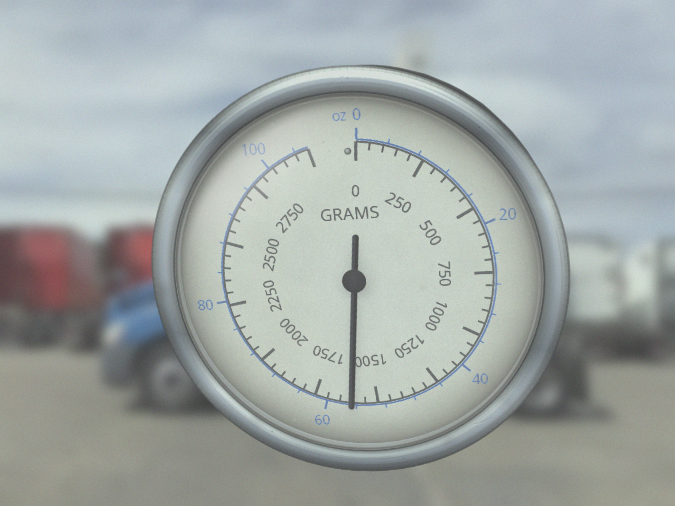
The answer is 1600 g
